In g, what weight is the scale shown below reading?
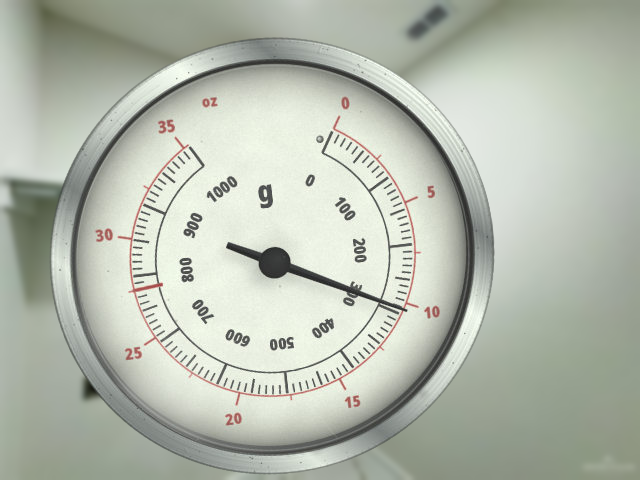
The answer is 290 g
